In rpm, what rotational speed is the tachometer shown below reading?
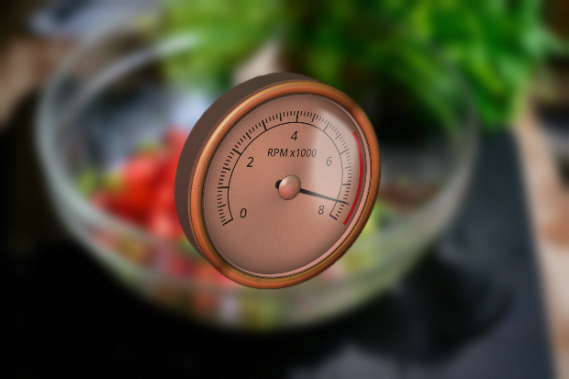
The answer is 7500 rpm
